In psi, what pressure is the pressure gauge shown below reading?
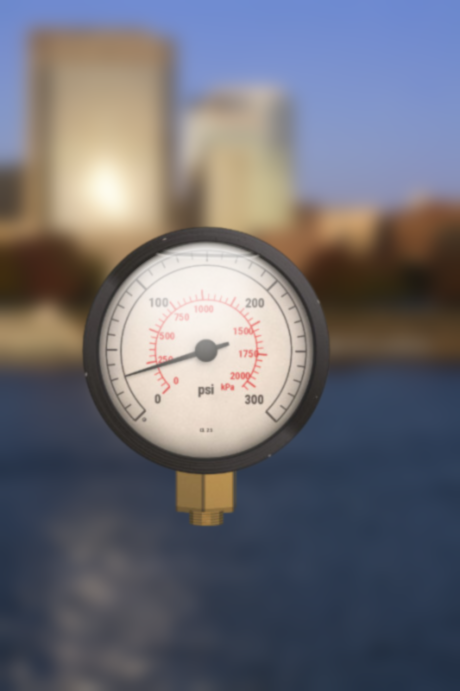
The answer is 30 psi
